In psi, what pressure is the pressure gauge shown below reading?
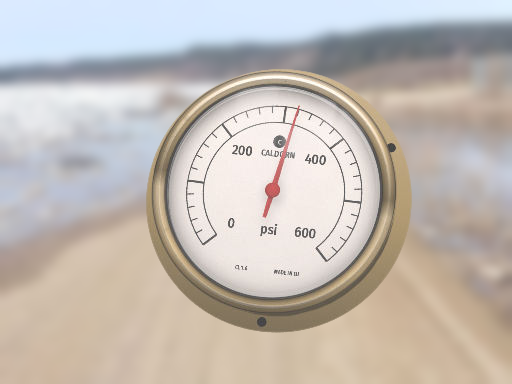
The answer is 320 psi
